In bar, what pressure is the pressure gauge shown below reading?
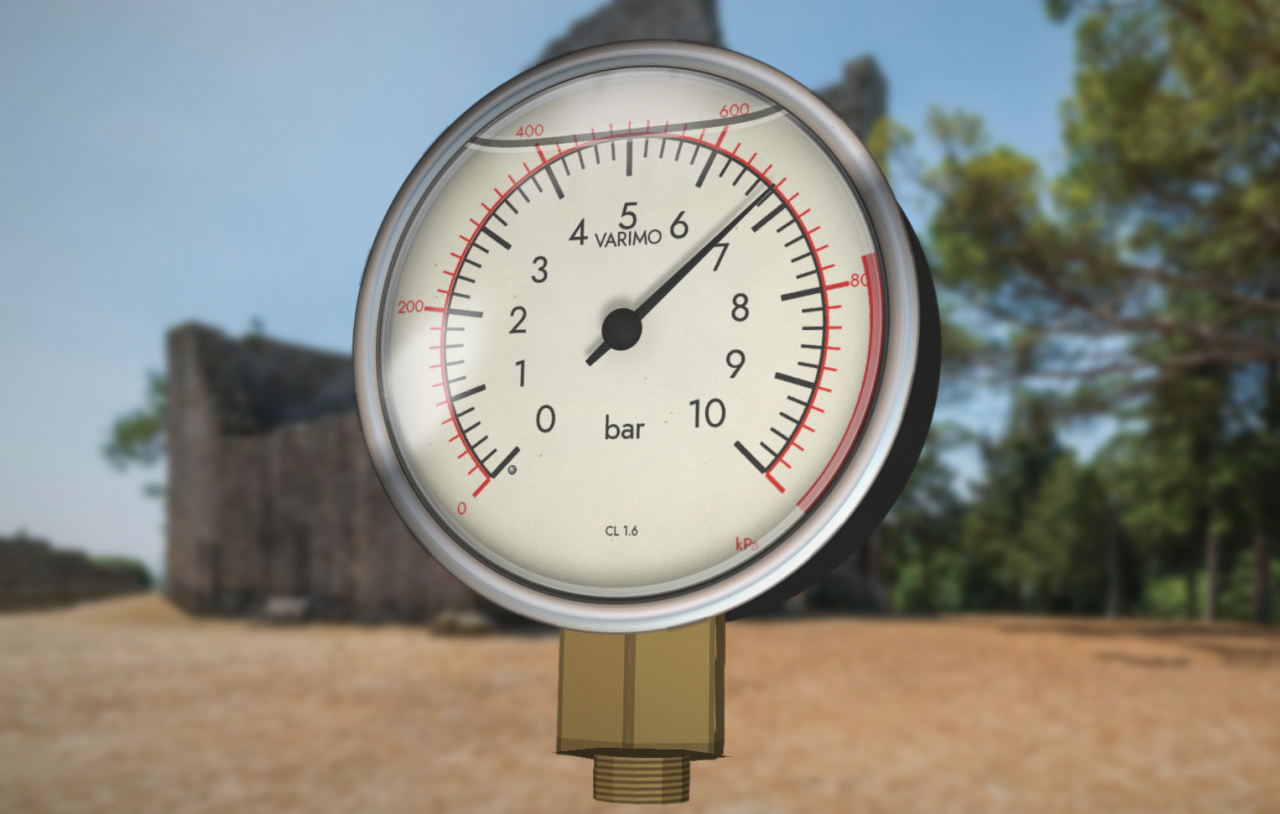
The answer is 6.8 bar
